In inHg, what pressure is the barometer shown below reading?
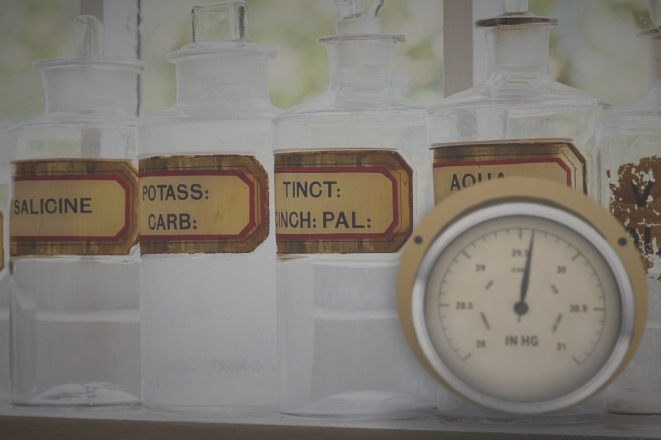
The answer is 29.6 inHg
